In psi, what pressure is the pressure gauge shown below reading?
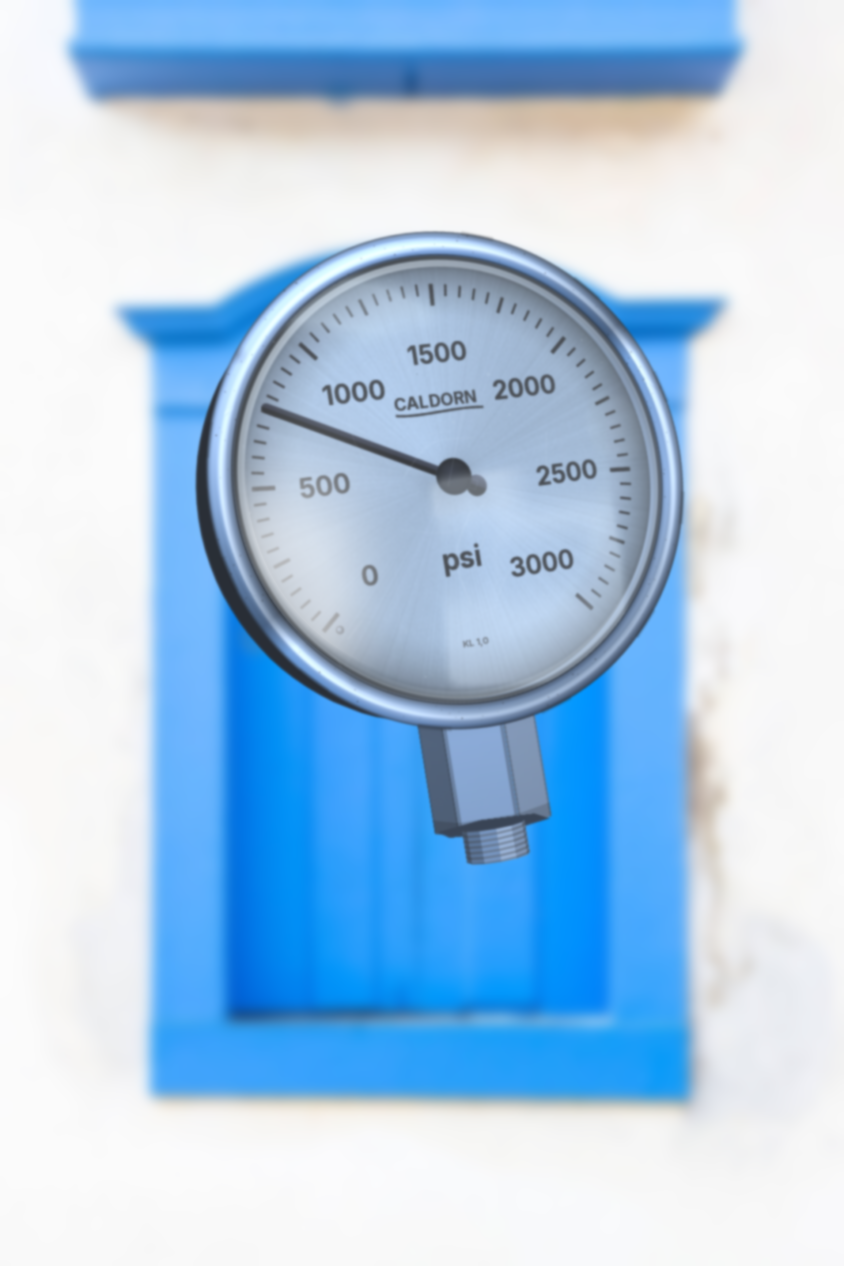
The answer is 750 psi
